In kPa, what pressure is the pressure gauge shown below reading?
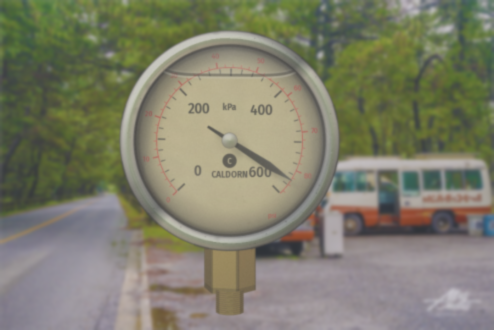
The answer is 570 kPa
